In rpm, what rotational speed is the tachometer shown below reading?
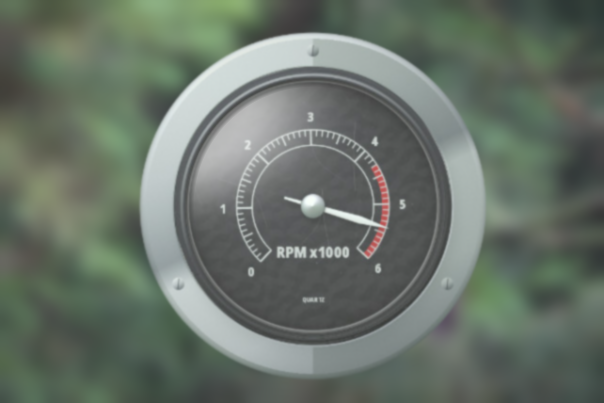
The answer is 5400 rpm
